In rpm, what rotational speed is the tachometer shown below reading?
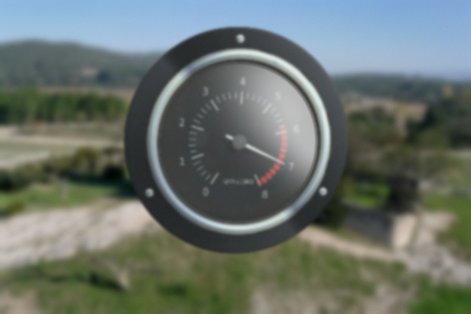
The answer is 7000 rpm
